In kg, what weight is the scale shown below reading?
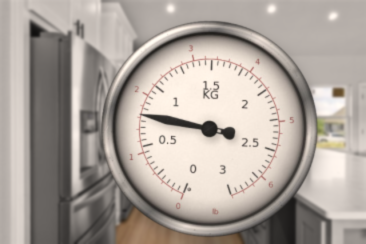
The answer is 0.75 kg
